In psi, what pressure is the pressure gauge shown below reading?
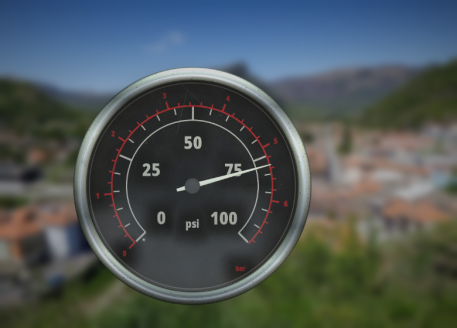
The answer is 77.5 psi
